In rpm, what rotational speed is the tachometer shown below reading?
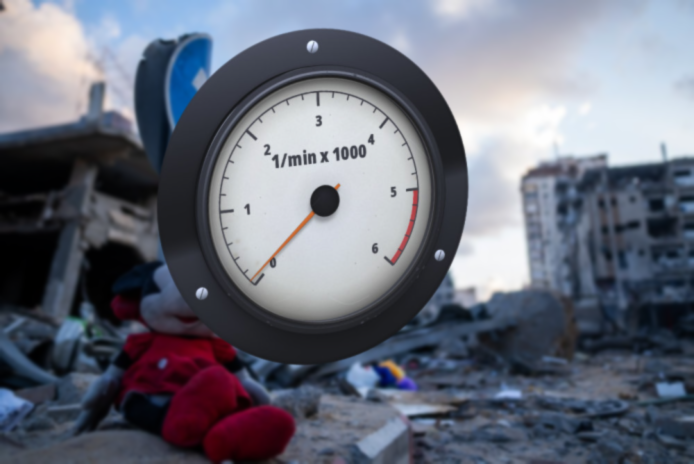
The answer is 100 rpm
